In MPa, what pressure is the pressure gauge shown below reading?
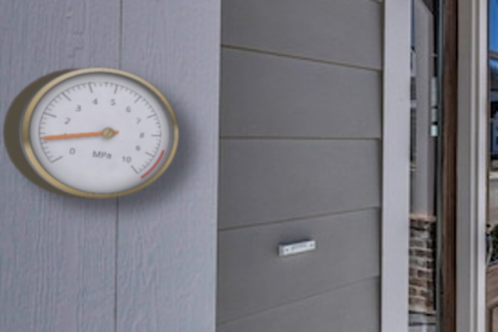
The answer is 1 MPa
